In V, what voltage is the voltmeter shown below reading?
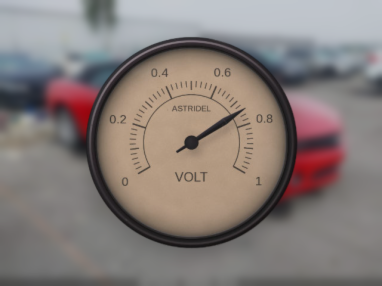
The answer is 0.74 V
